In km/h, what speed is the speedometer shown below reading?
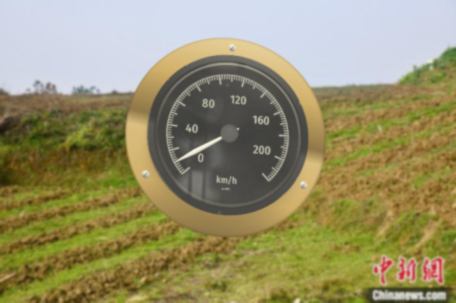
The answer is 10 km/h
